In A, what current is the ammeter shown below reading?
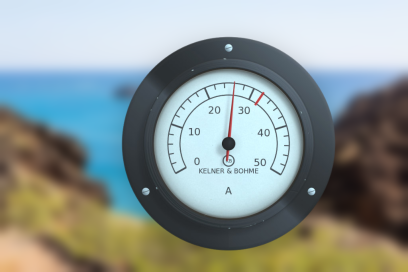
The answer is 26 A
